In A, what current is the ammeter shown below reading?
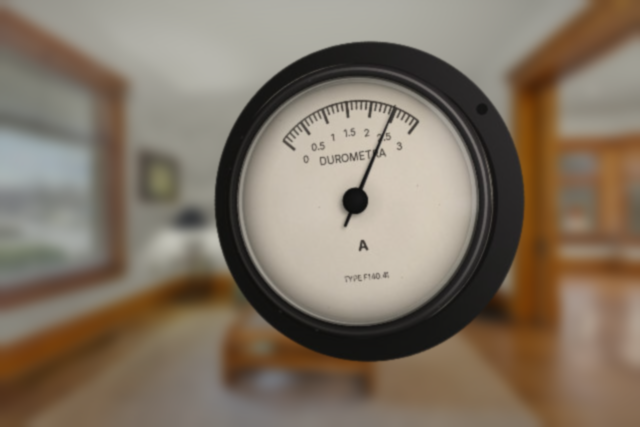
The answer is 2.5 A
